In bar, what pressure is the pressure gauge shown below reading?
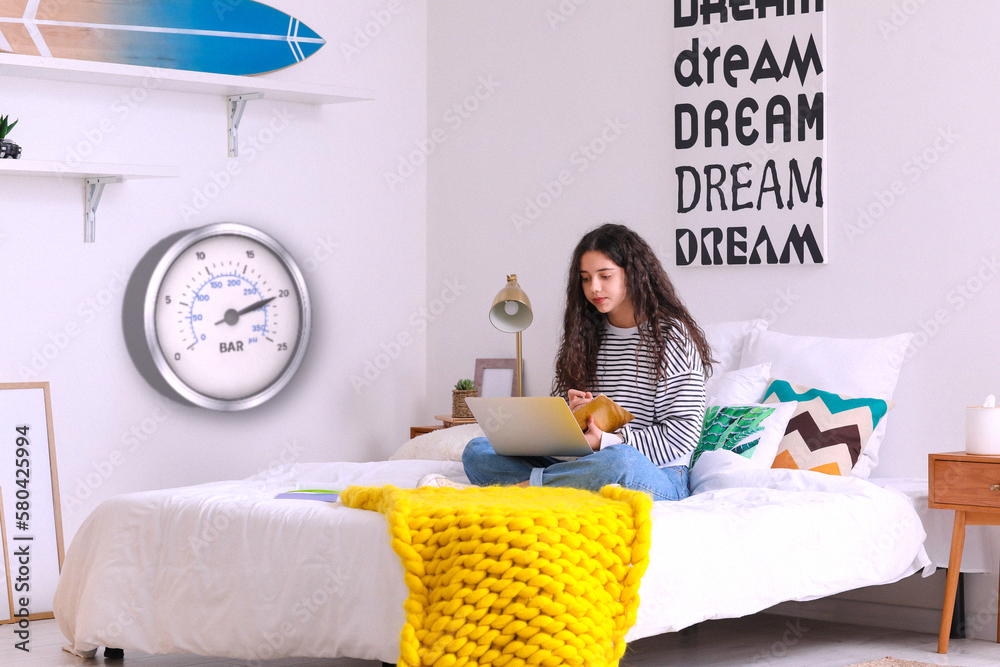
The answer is 20 bar
